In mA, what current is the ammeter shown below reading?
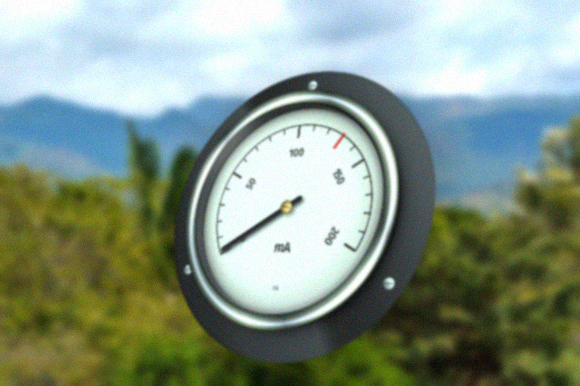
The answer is 0 mA
